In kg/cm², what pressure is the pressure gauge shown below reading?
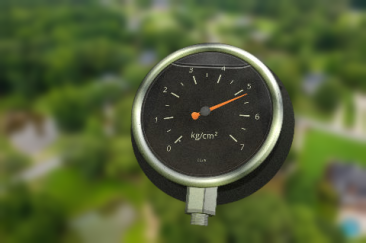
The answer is 5.25 kg/cm²
